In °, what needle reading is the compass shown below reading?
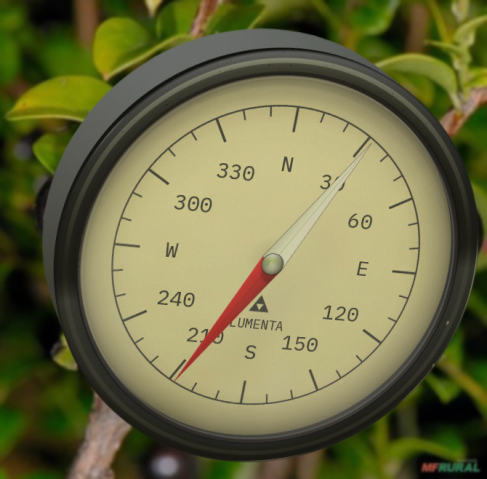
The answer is 210 °
